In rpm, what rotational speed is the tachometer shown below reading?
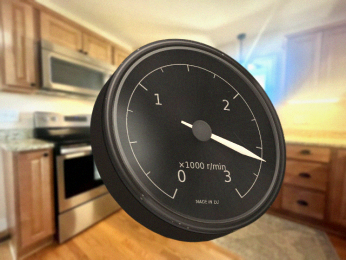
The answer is 2625 rpm
